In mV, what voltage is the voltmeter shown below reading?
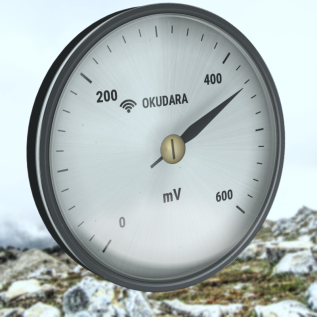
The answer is 440 mV
